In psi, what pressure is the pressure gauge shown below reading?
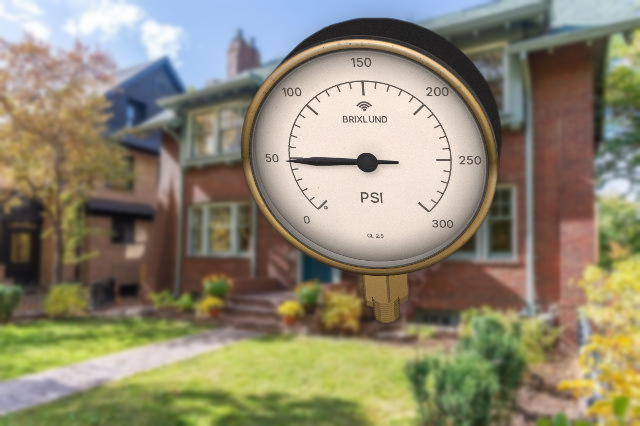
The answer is 50 psi
